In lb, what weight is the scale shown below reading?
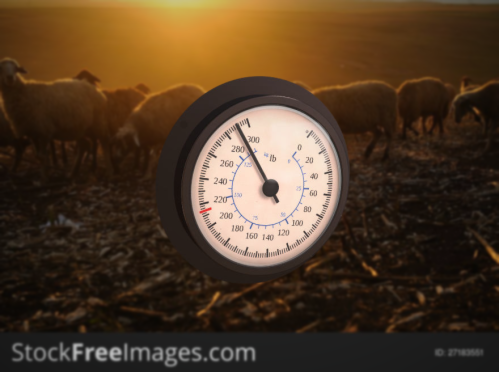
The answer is 290 lb
